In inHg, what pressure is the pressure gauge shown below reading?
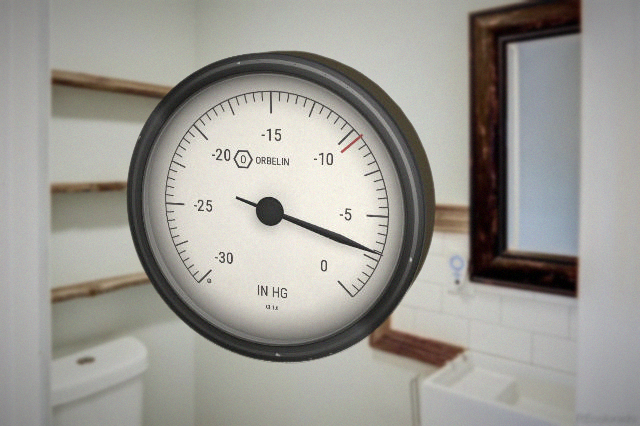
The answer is -3 inHg
